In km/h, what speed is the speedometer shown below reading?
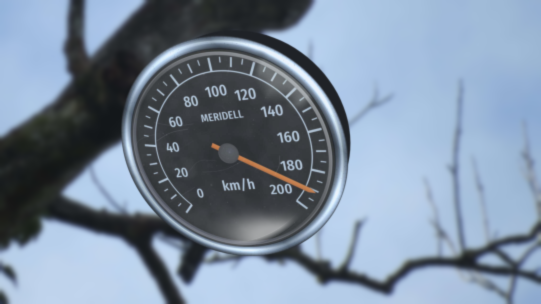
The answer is 190 km/h
